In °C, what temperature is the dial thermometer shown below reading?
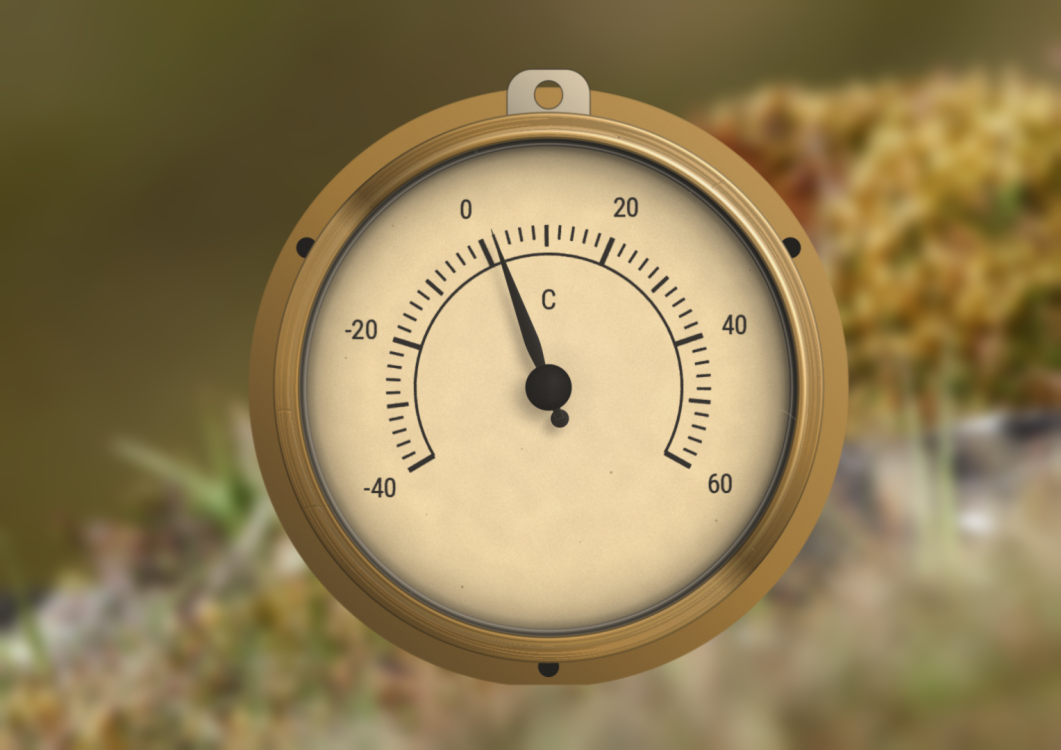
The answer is 2 °C
